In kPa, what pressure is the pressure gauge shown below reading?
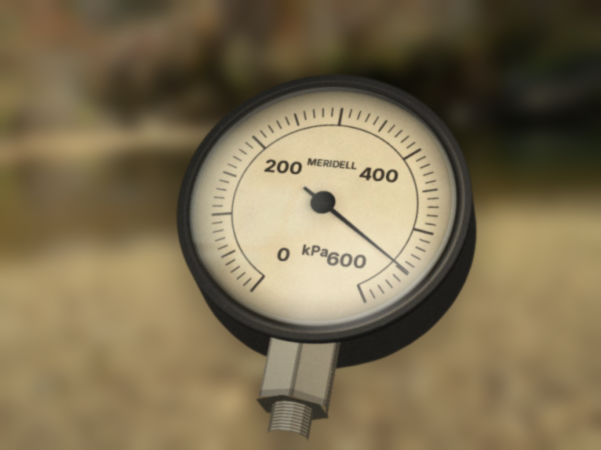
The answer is 550 kPa
